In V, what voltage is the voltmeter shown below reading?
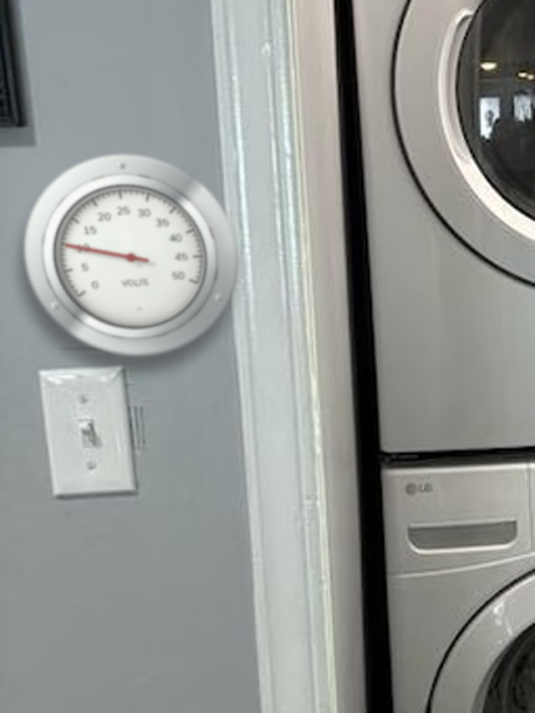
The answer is 10 V
